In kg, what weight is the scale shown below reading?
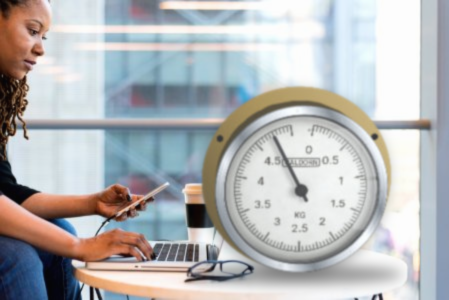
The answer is 4.75 kg
